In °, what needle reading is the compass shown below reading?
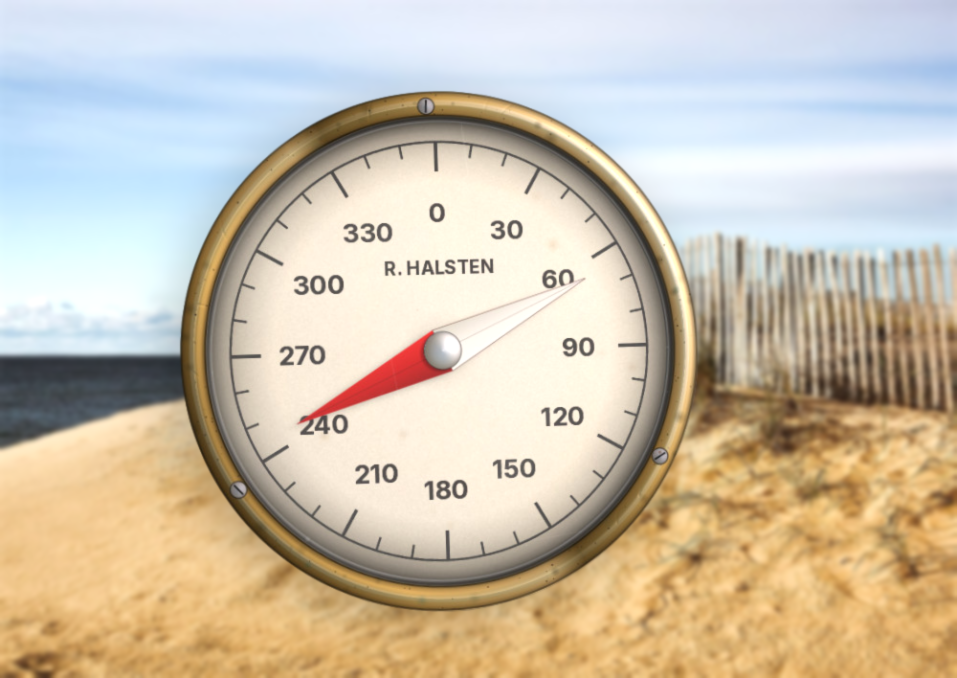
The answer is 245 °
